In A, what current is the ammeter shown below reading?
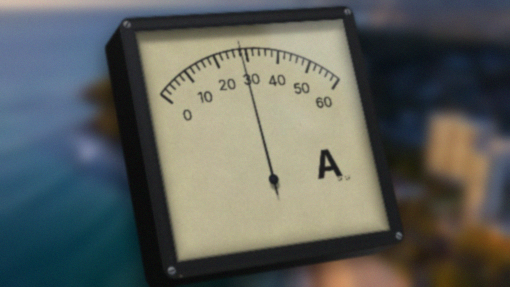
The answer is 28 A
